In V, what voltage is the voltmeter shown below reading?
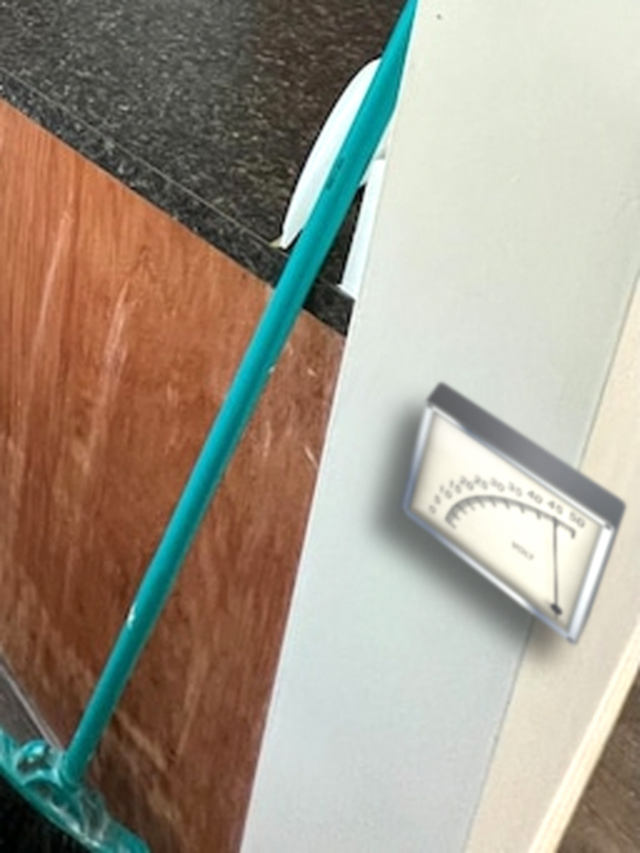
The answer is 45 V
